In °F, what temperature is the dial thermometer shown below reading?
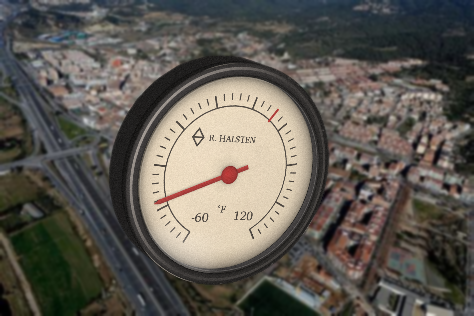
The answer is -36 °F
